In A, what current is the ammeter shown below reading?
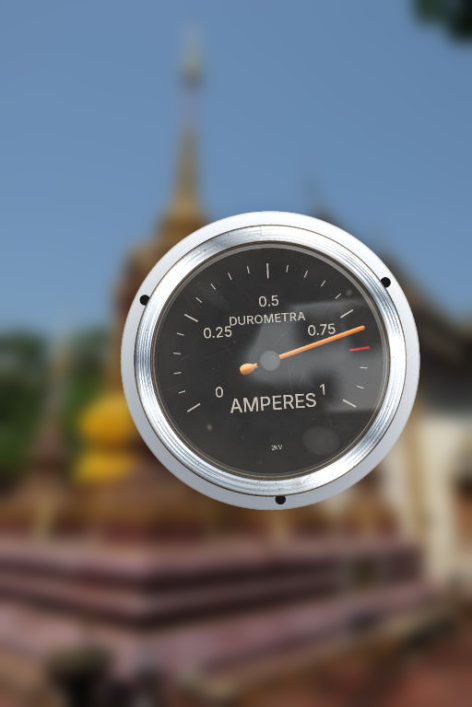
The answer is 0.8 A
